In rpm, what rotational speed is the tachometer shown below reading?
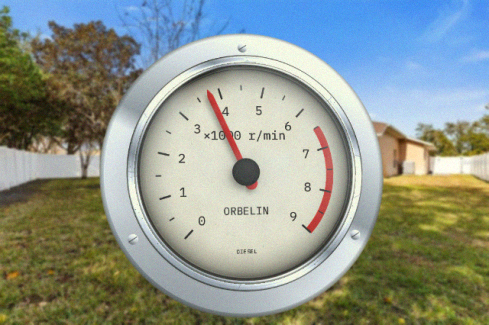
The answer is 3750 rpm
